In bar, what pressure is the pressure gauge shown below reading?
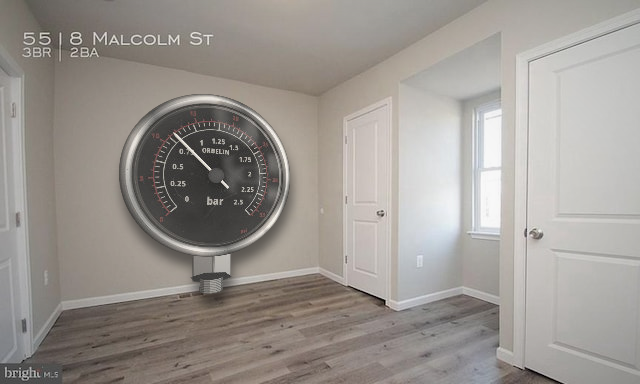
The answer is 0.8 bar
